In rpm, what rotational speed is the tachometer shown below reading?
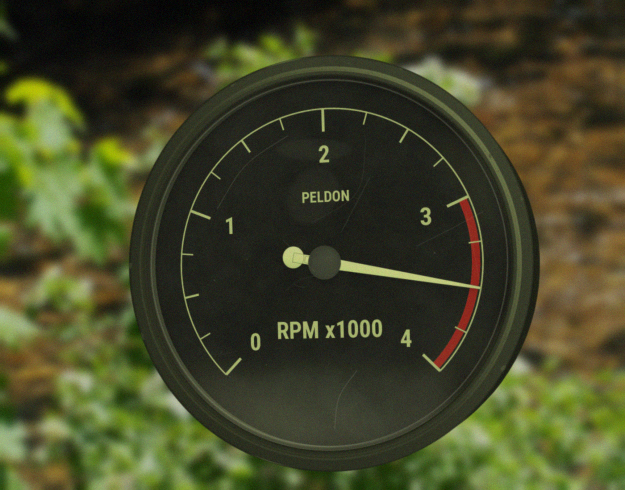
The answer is 3500 rpm
